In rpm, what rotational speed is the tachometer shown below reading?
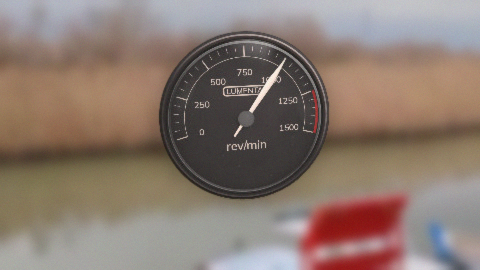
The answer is 1000 rpm
